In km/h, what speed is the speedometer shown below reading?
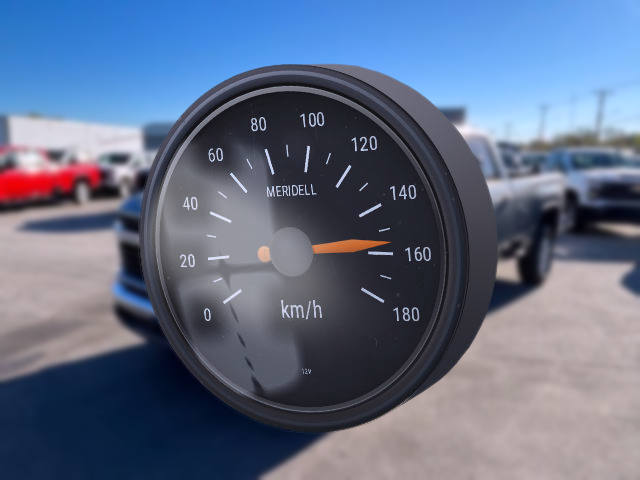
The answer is 155 km/h
